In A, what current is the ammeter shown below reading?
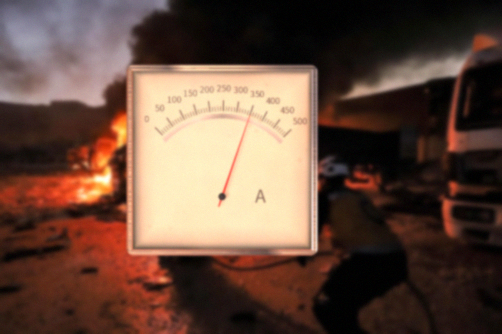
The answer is 350 A
